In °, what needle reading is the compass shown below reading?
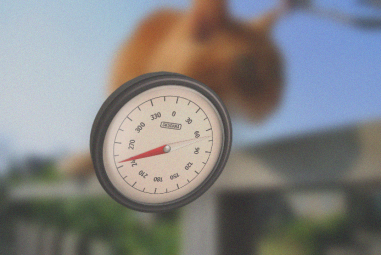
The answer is 247.5 °
